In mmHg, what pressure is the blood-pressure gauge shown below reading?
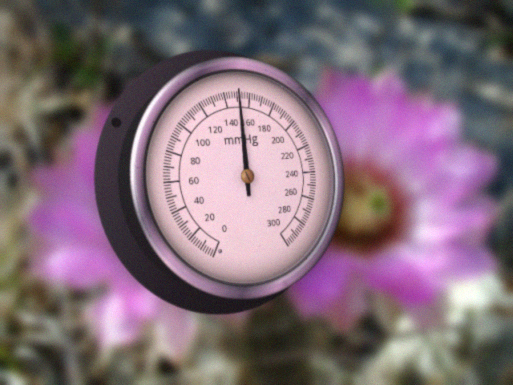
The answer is 150 mmHg
